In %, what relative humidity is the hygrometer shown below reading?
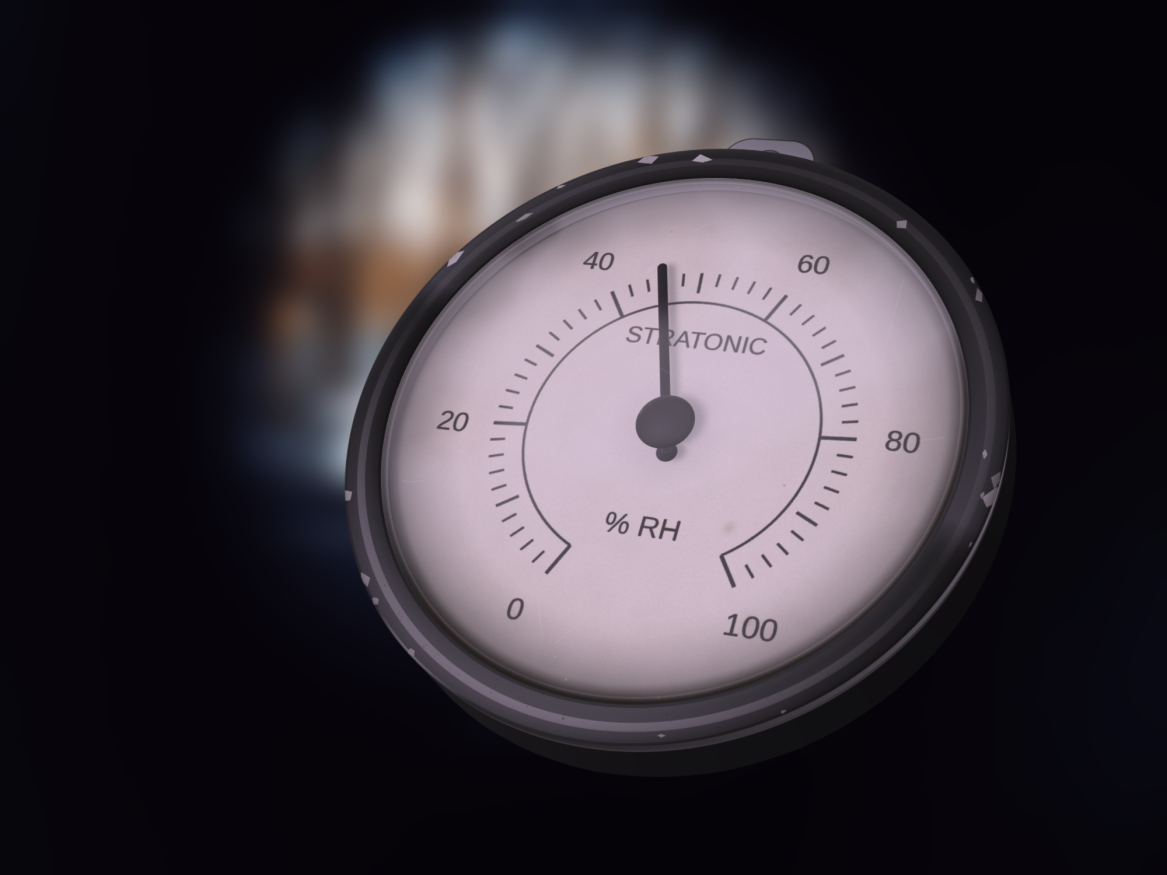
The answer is 46 %
